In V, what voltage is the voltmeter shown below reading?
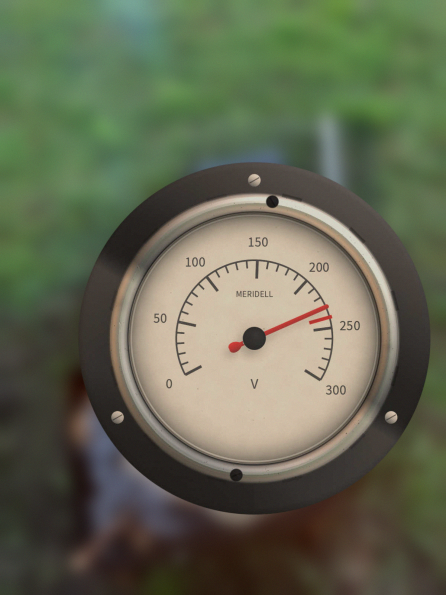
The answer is 230 V
